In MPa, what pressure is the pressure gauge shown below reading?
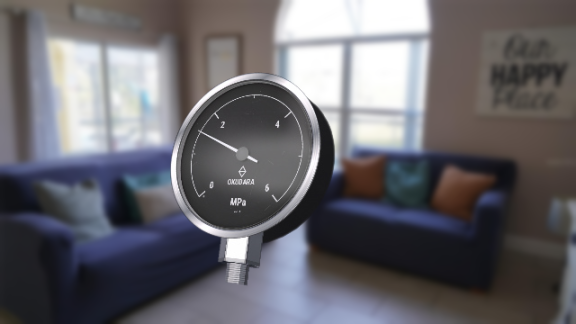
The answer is 1.5 MPa
